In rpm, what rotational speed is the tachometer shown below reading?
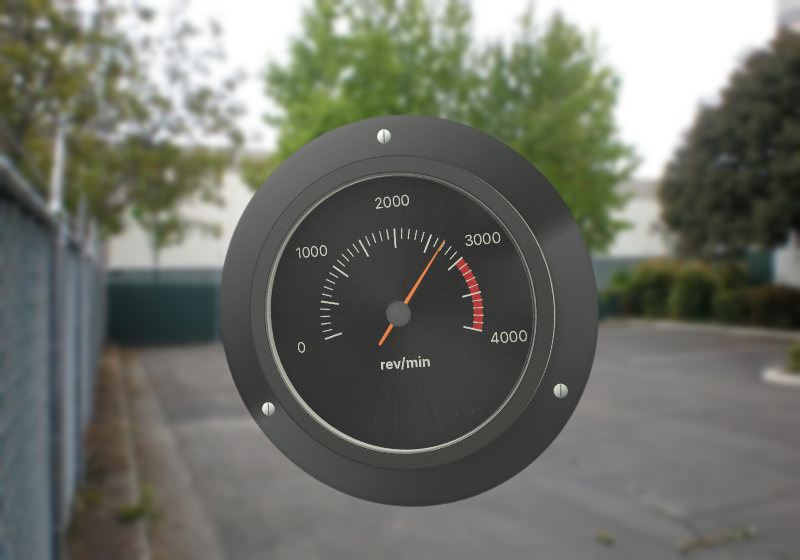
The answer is 2700 rpm
